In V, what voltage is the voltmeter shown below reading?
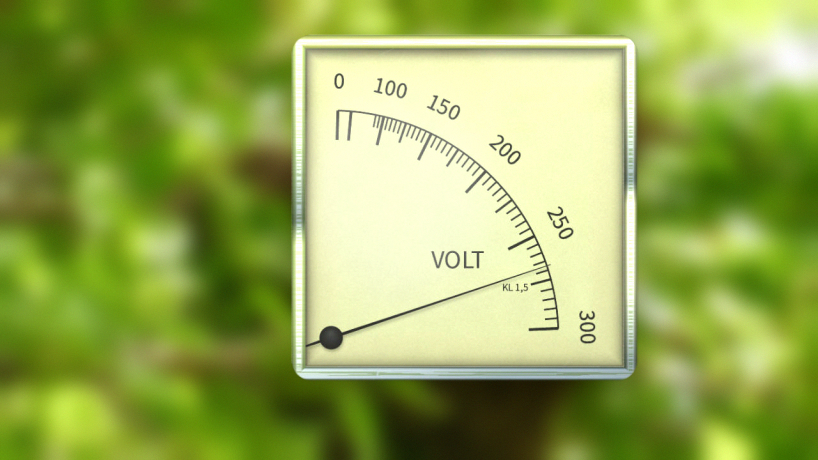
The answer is 267.5 V
